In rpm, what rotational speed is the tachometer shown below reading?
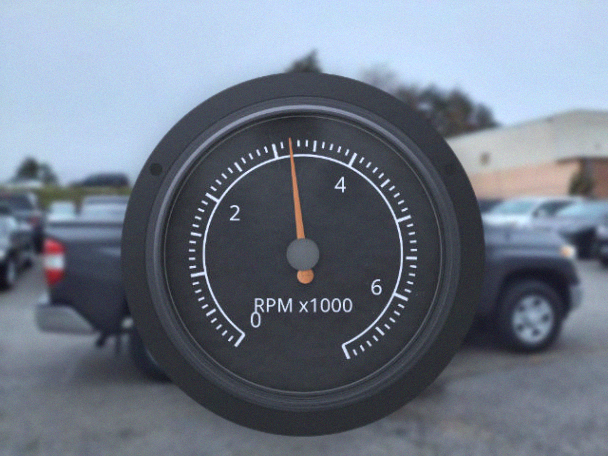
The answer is 3200 rpm
